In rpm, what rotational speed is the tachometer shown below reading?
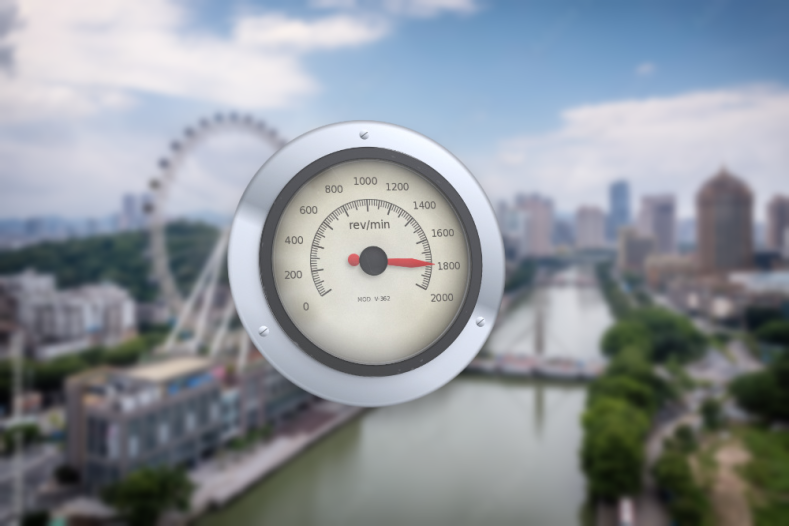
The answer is 1800 rpm
